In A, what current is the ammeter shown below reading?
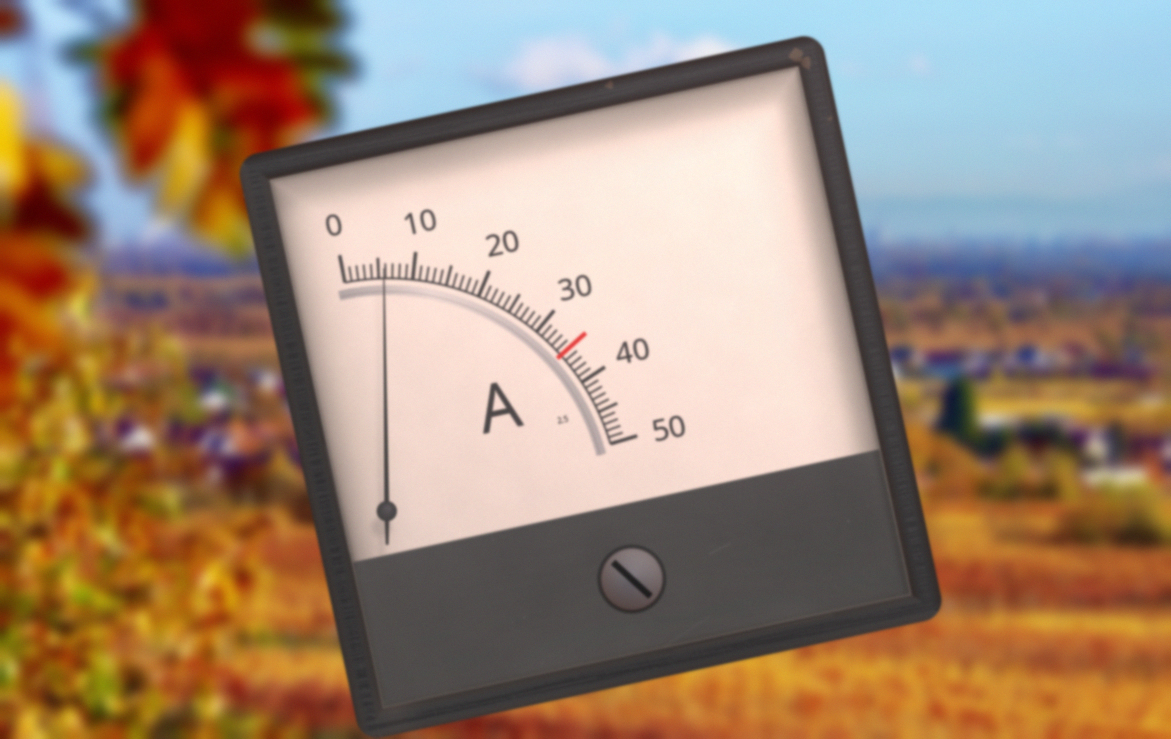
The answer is 6 A
